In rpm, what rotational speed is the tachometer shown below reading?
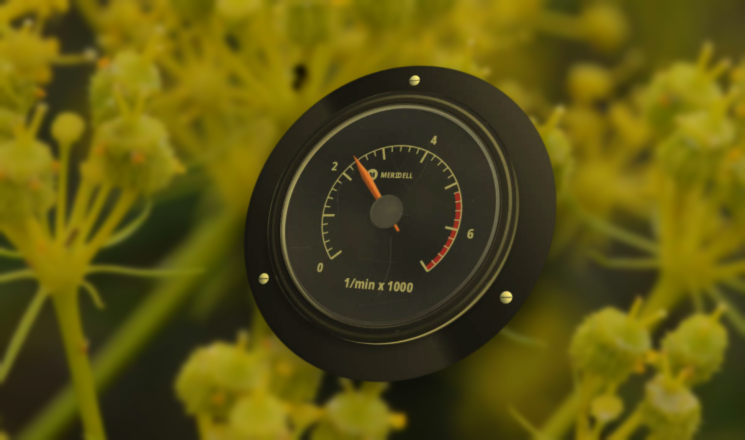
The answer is 2400 rpm
